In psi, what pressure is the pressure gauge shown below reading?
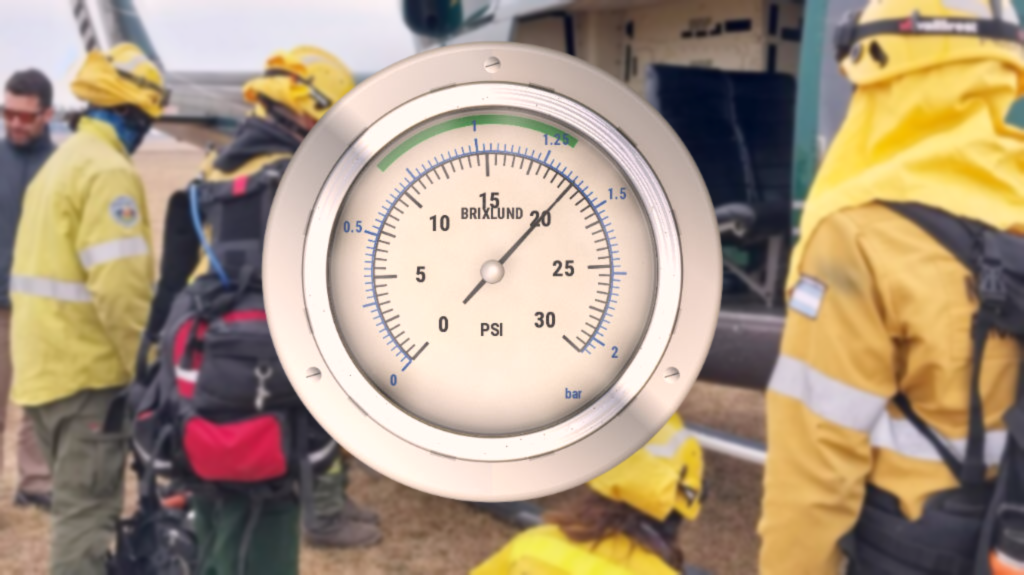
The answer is 20 psi
